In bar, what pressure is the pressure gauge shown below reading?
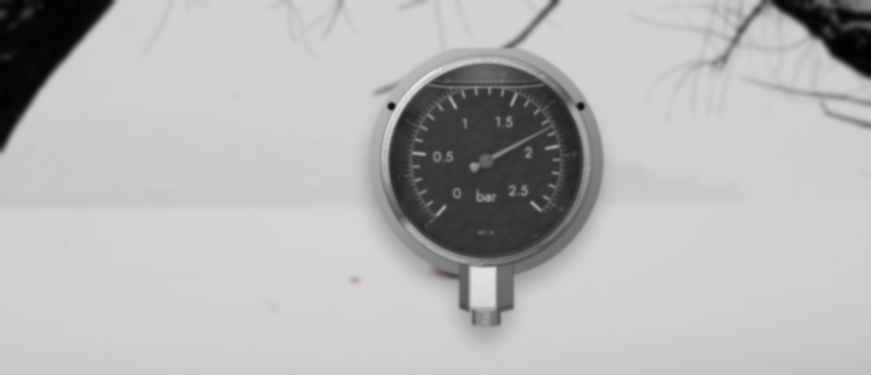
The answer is 1.85 bar
